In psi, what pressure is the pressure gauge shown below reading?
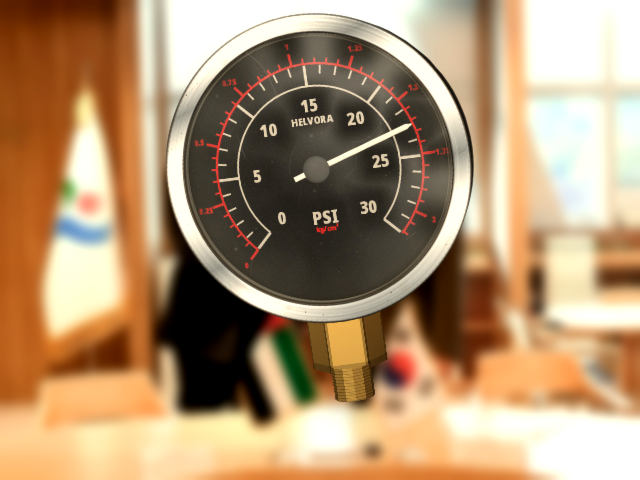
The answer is 23 psi
